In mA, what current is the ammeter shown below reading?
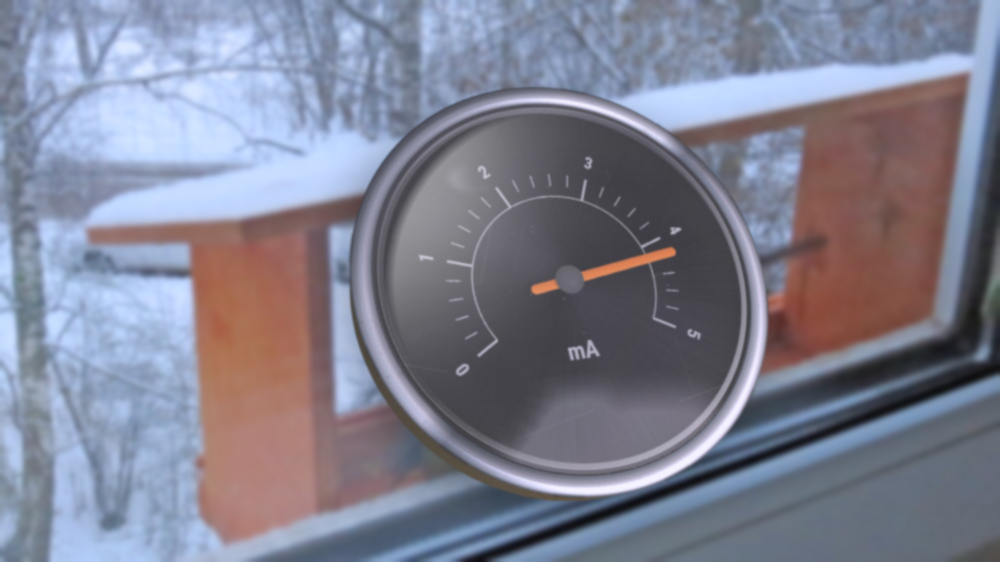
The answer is 4.2 mA
